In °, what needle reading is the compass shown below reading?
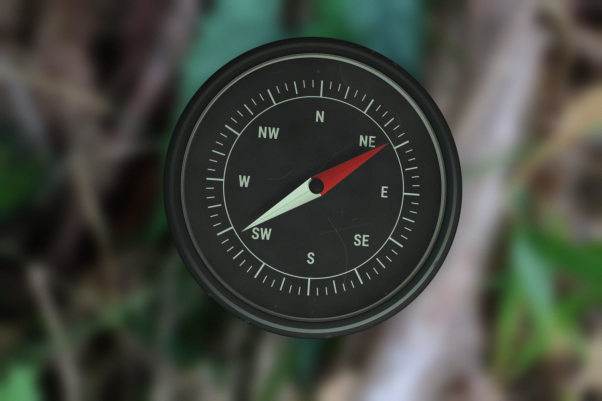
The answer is 55 °
